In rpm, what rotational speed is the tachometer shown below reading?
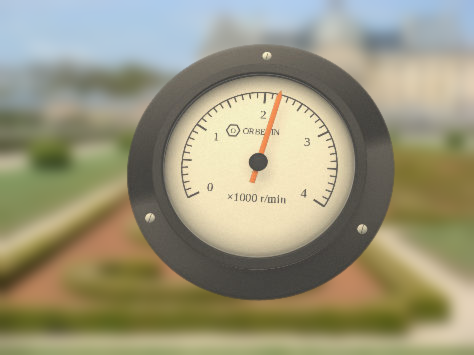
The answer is 2200 rpm
